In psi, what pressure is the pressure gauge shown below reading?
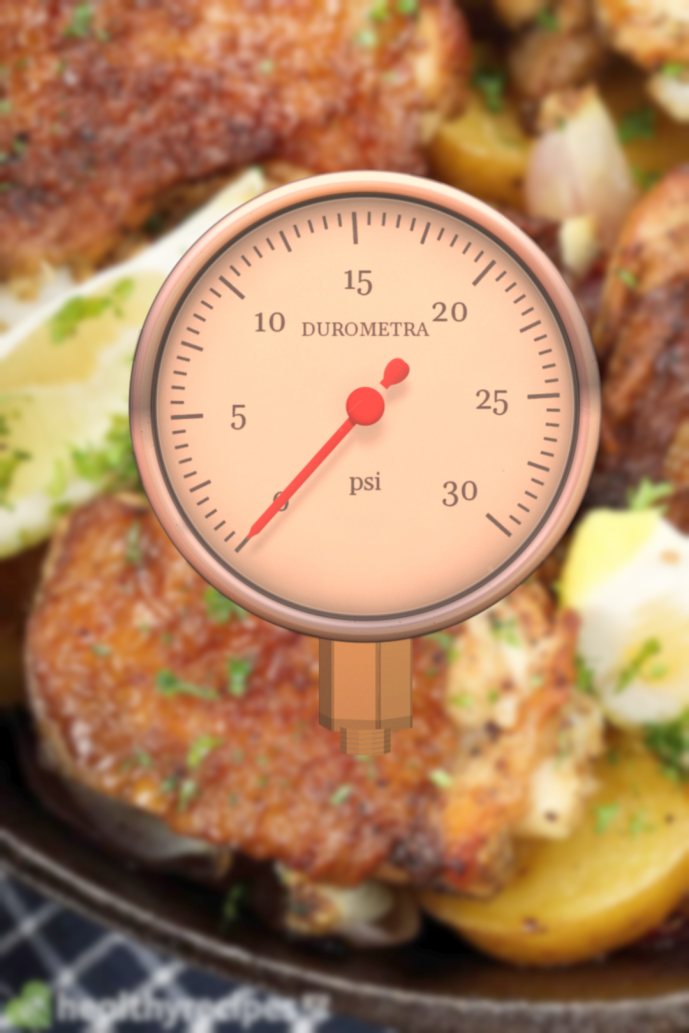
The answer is 0 psi
